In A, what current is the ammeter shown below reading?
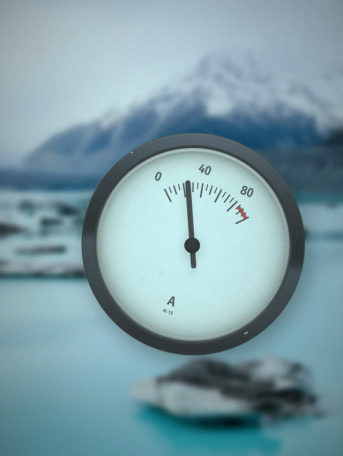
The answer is 25 A
